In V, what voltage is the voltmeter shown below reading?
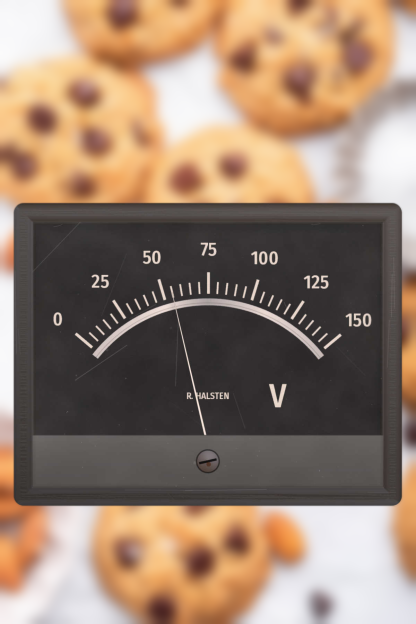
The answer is 55 V
